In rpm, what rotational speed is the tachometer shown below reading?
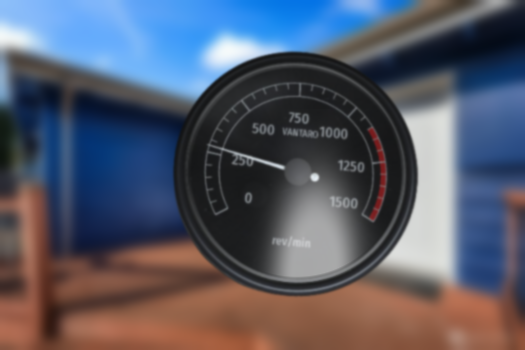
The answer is 275 rpm
